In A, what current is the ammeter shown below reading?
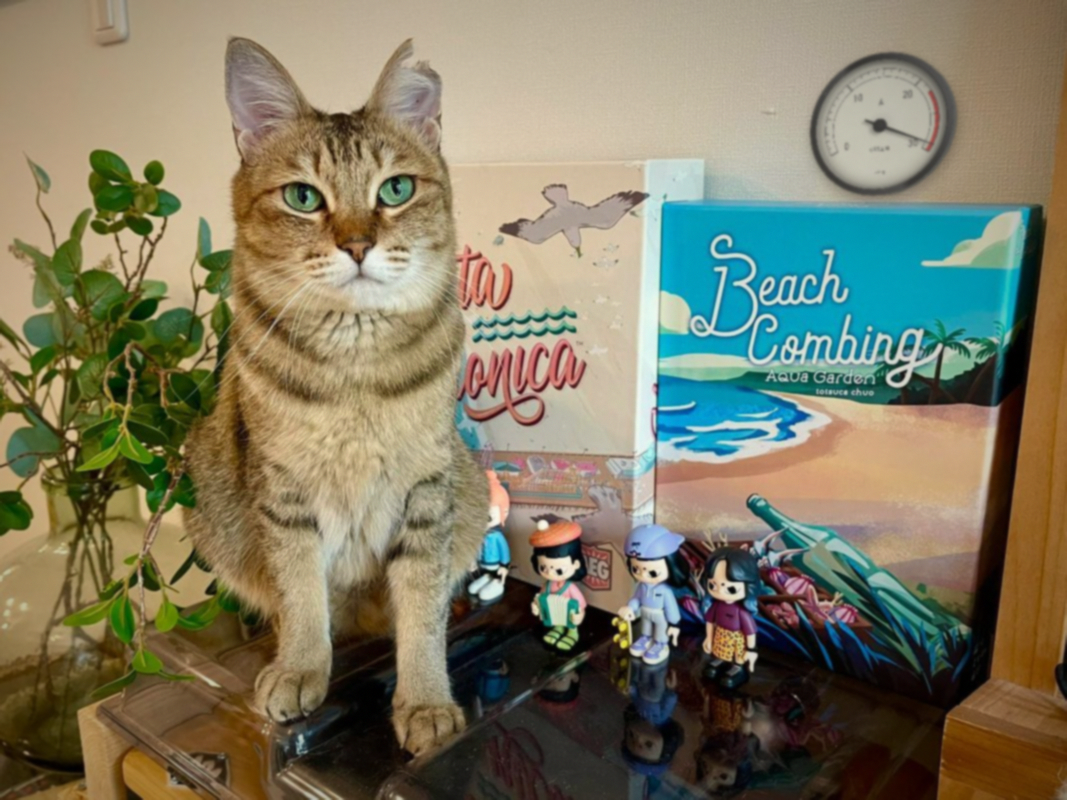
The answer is 29 A
